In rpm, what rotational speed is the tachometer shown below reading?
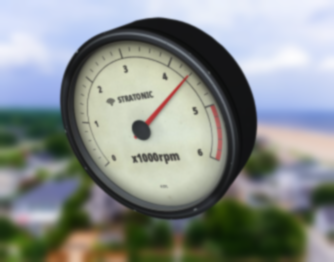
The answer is 4400 rpm
